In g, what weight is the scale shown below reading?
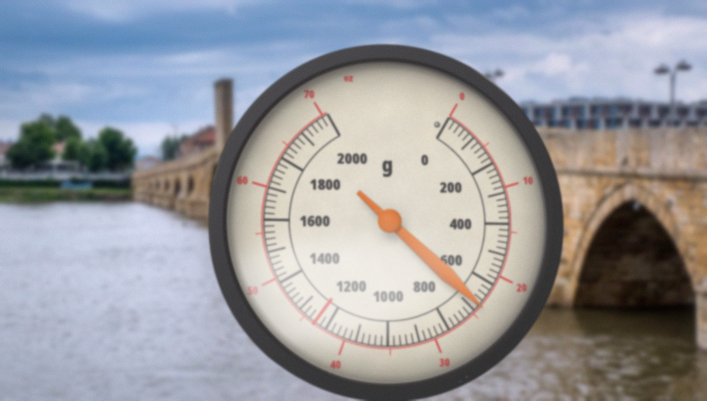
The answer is 680 g
